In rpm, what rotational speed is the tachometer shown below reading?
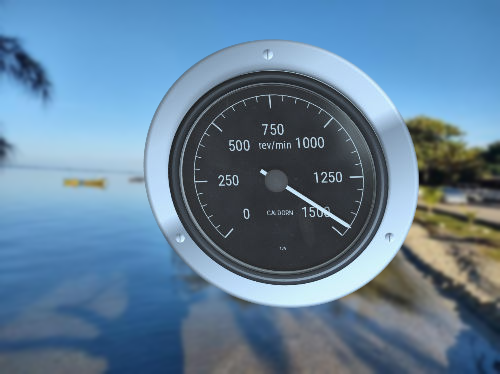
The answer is 1450 rpm
